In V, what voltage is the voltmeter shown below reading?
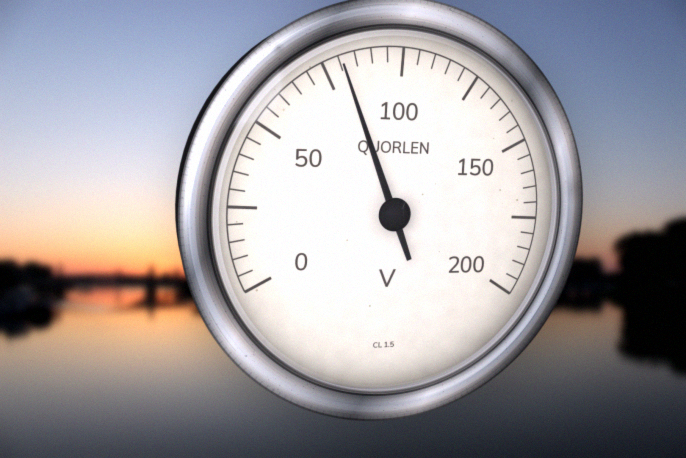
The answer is 80 V
